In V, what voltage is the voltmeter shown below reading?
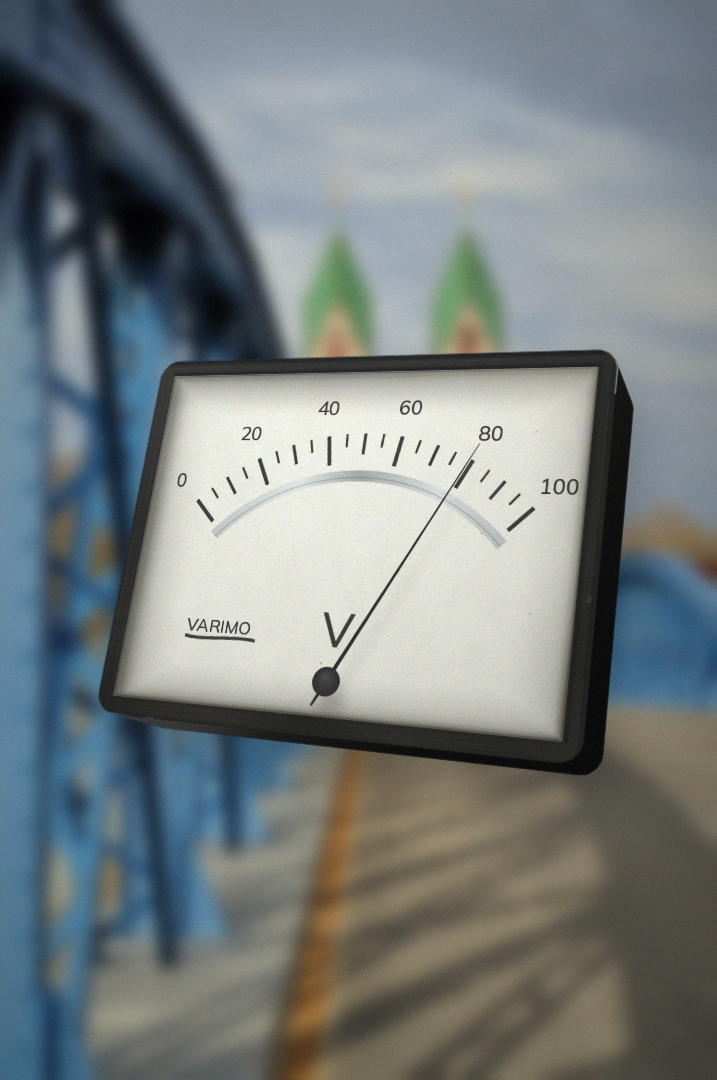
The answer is 80 V
